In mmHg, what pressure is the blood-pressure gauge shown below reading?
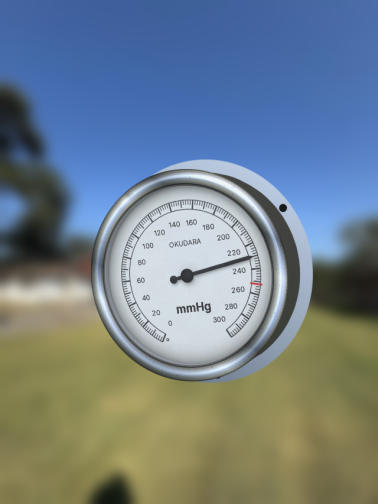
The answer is 230 mmHg
